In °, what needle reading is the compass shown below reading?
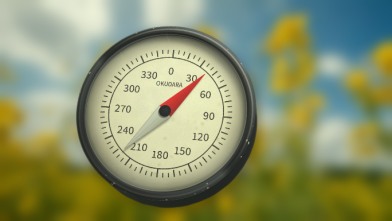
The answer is 40 °
